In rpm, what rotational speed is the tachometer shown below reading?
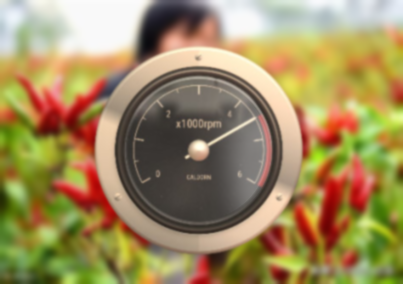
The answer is 4500 rpm
